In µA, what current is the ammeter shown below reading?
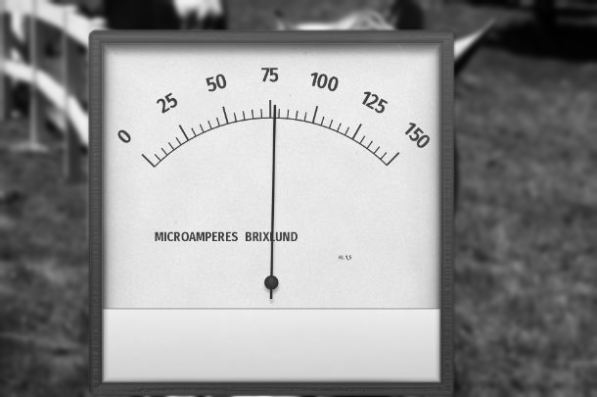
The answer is 77.5 µA
